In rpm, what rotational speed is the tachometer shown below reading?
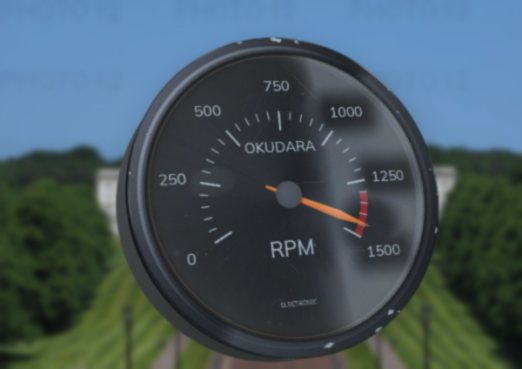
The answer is 1450 rpm
